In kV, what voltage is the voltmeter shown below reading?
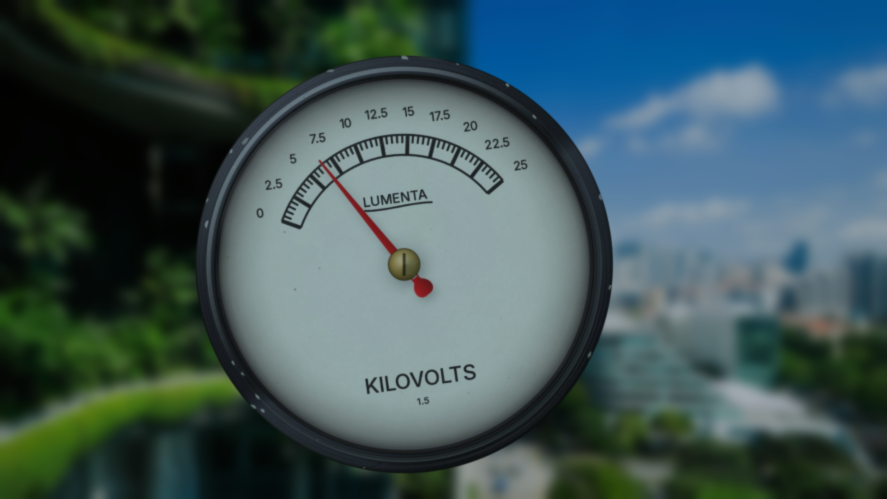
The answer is 6.5 kV
